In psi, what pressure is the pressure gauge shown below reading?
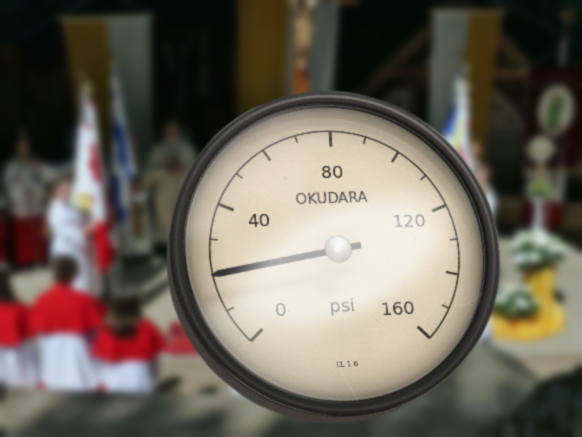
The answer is 20 psi
